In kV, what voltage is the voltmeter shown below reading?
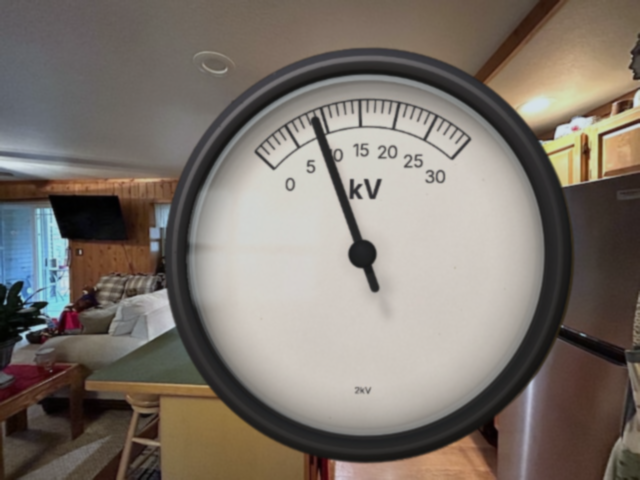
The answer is 9 kV
